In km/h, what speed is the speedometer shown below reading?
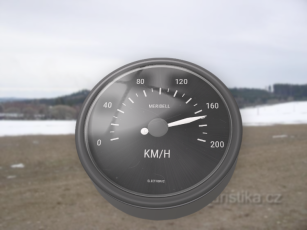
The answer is 170 km/h
